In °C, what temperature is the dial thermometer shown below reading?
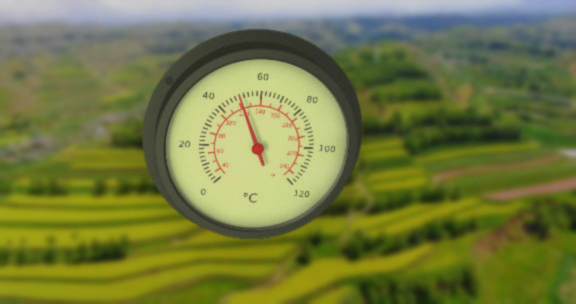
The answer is 50 °C
